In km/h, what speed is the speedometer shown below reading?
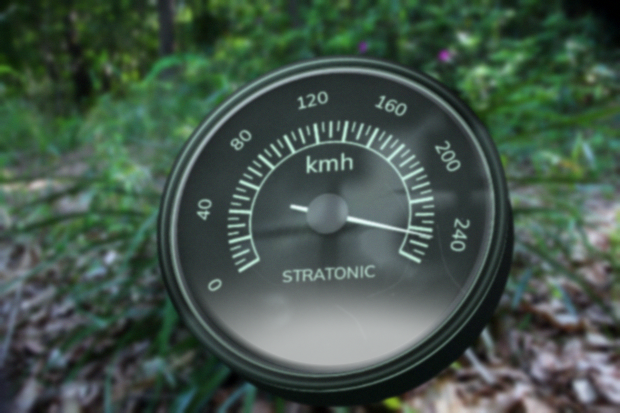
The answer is 245 km/h
